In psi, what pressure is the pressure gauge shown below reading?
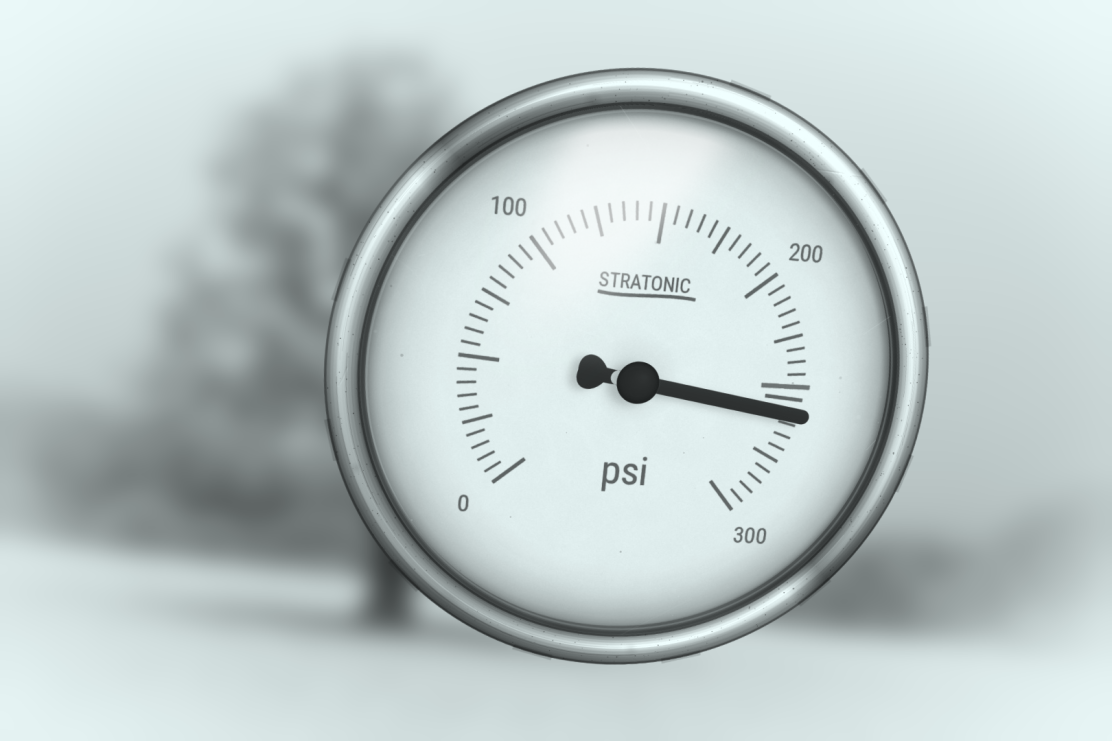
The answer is 255 psi
